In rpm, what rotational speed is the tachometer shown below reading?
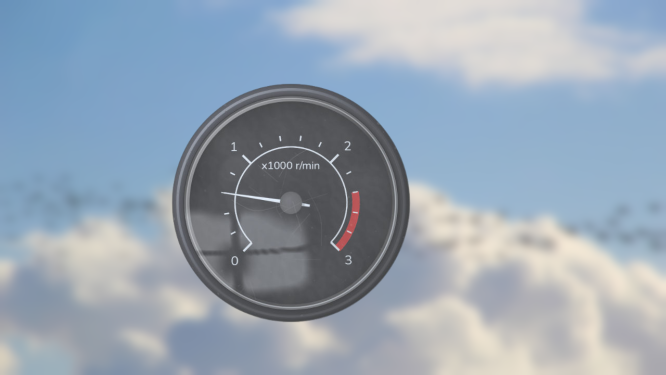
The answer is 600 rpm
